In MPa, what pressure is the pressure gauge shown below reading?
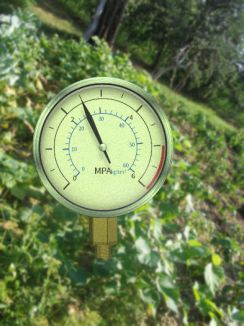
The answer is 2.5 MPa
